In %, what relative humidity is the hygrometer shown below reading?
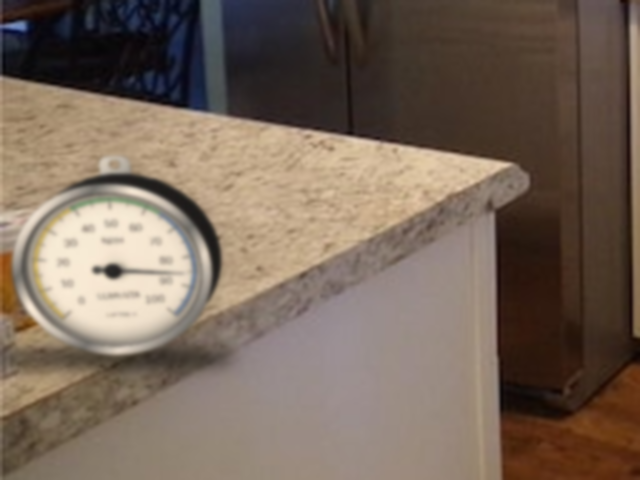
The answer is 85 %
